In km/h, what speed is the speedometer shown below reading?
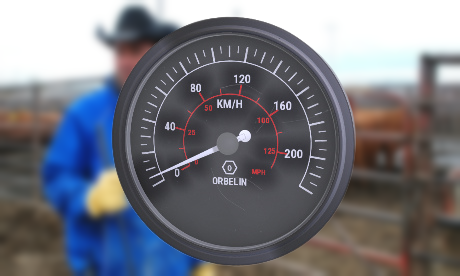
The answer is 5 km/h
